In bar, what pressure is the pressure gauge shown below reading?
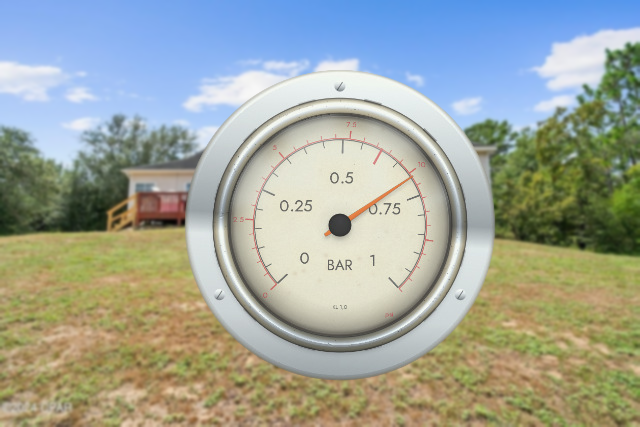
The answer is 0.7 bar
